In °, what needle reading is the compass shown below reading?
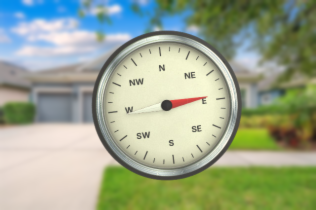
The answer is 85 °
